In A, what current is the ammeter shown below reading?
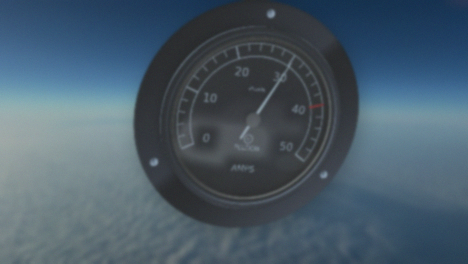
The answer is 30 A
